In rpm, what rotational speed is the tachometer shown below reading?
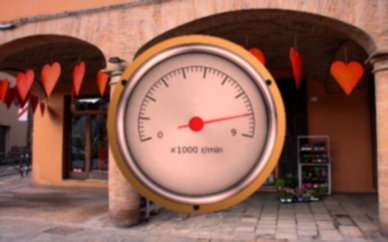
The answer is 8000 rpm
